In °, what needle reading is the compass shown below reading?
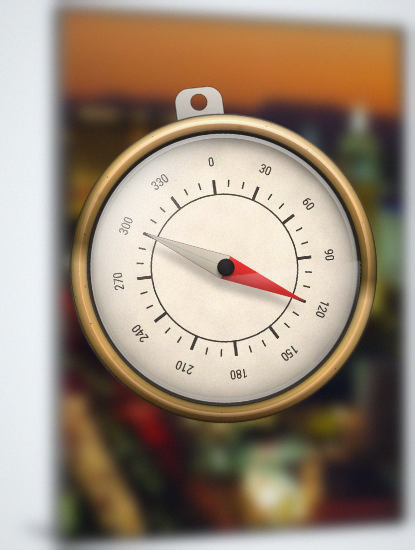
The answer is 120 °
